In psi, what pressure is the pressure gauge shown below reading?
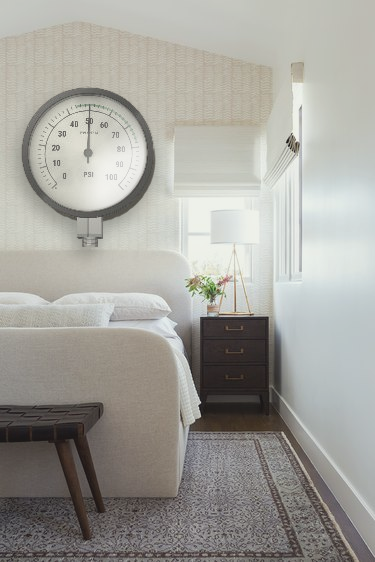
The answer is 50 psi
